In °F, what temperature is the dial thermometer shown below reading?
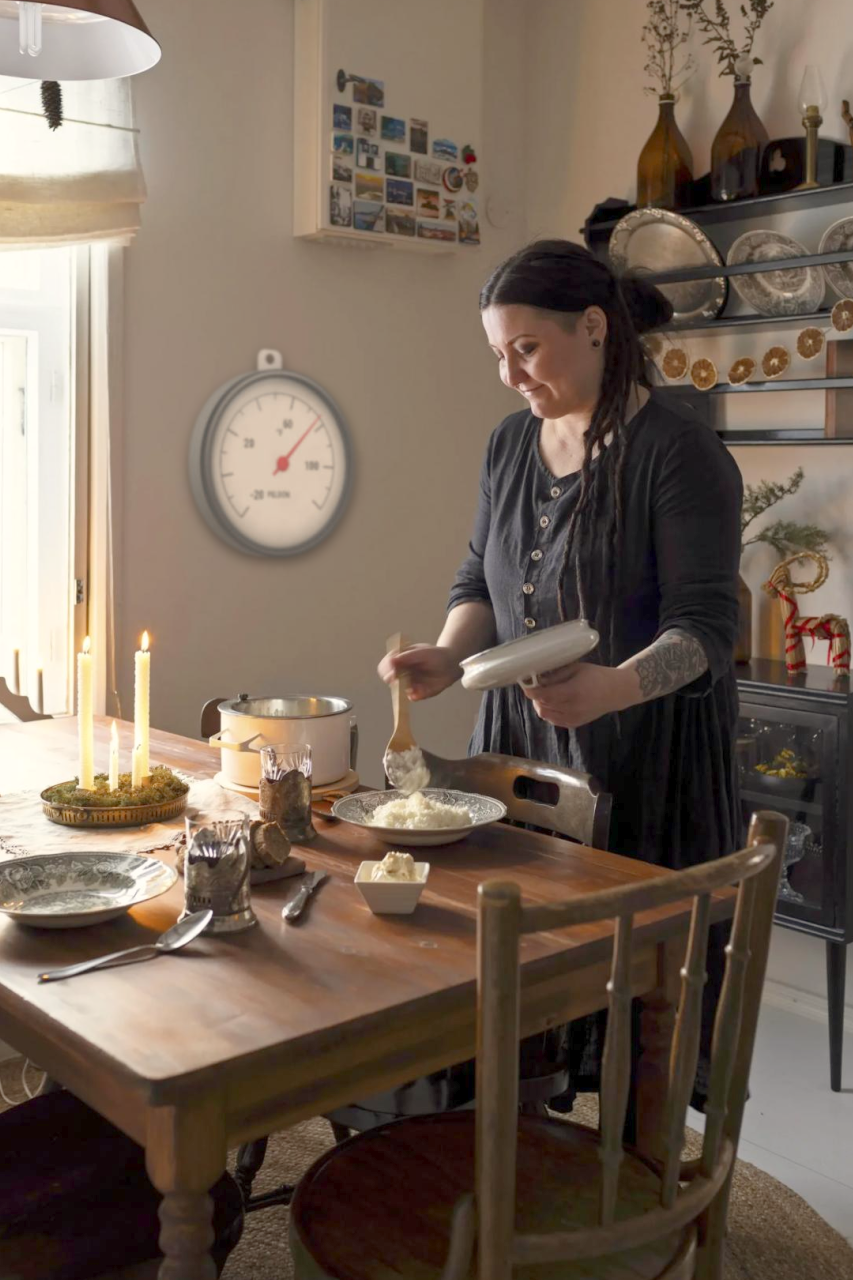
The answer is 75 °F
